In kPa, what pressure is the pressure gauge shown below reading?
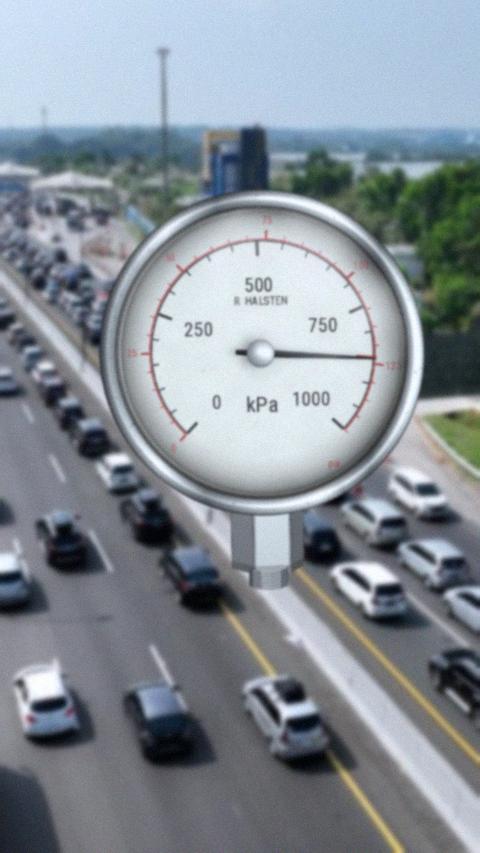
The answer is 850 kPa
